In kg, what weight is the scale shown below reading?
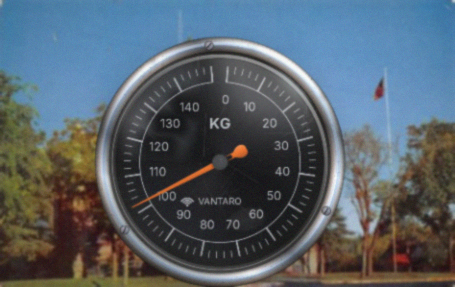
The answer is 102 kg
